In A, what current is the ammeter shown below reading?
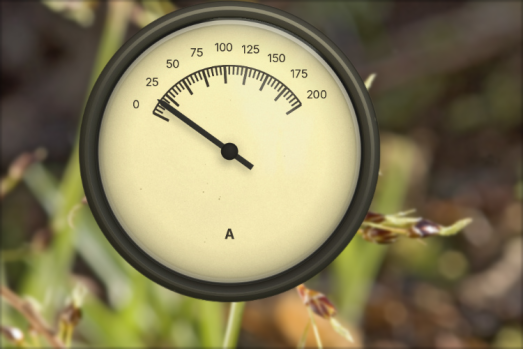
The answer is 15 A
